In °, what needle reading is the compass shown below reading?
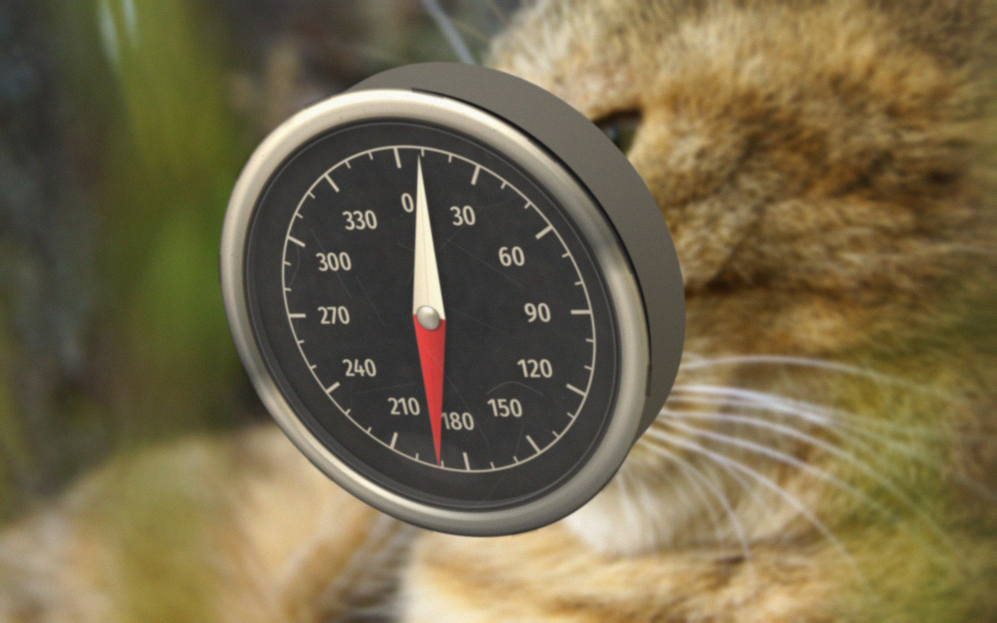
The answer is 190 °
